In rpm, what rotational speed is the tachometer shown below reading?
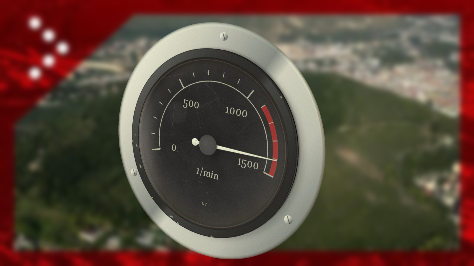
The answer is 1400 rpm
